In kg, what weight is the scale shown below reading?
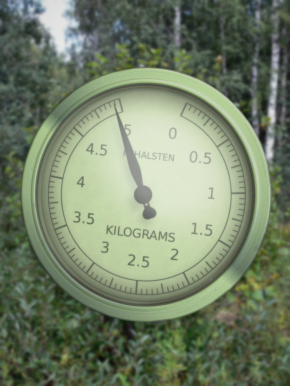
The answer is 4.95 kg
